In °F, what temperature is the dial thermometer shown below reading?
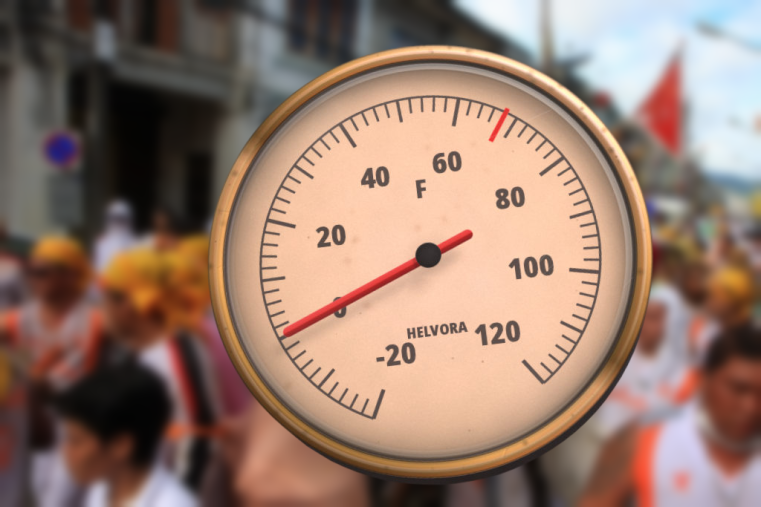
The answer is 0 °F
